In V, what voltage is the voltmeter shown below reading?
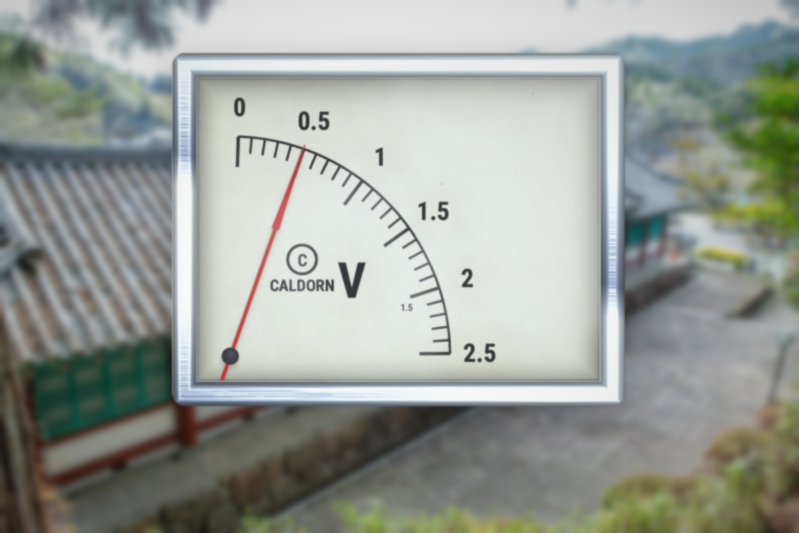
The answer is 0.5 V
